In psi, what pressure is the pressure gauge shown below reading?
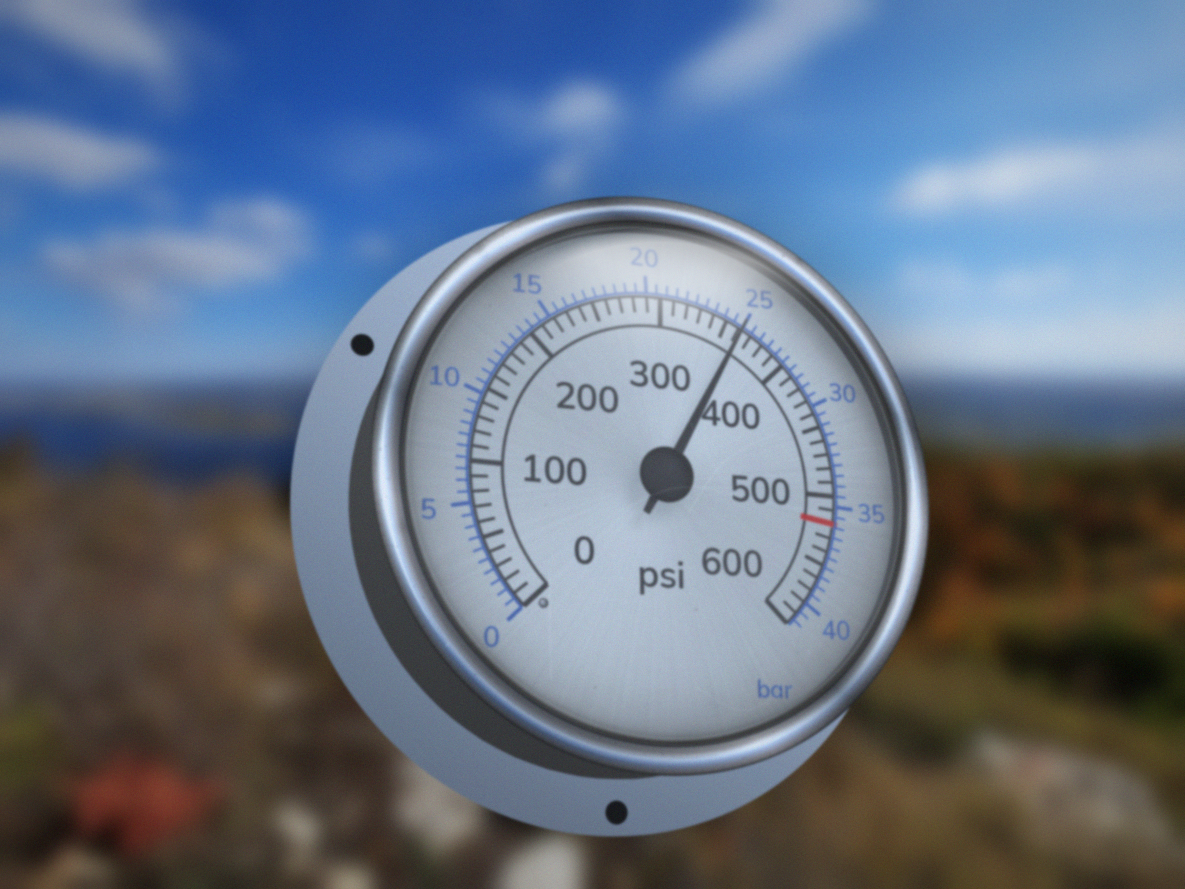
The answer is 360 psi
